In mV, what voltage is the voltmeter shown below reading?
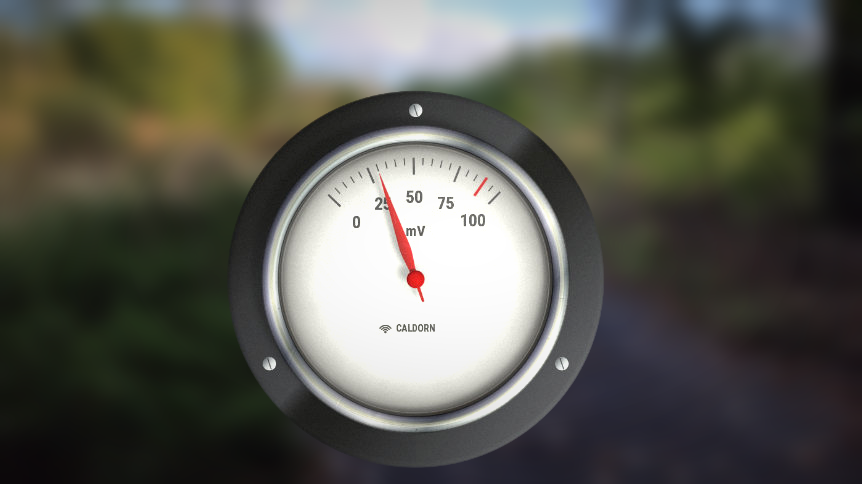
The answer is 30 mV
